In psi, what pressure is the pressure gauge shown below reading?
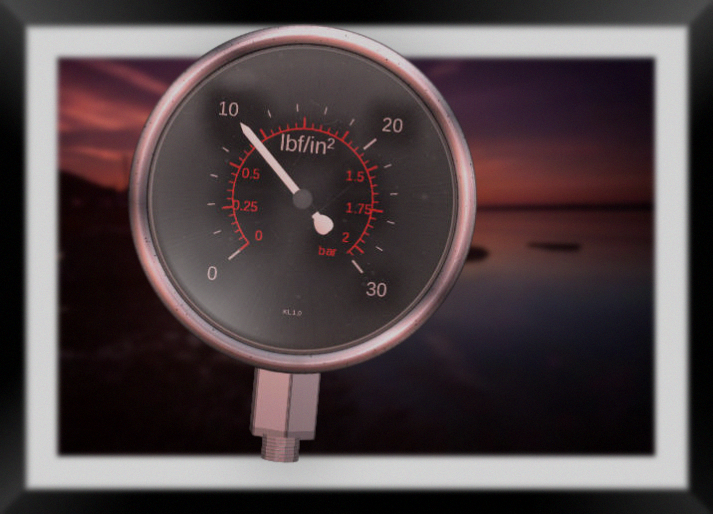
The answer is 10 psi
